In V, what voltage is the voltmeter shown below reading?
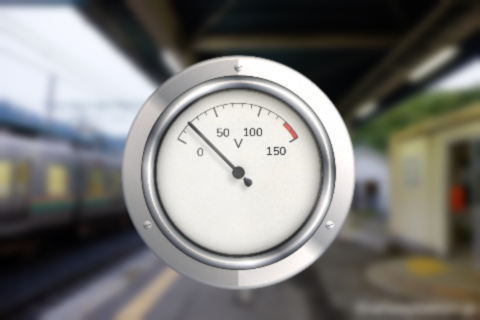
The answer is 20 V
